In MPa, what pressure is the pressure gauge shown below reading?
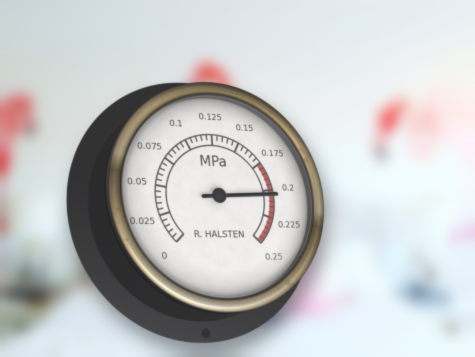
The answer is 0.205 MPa
